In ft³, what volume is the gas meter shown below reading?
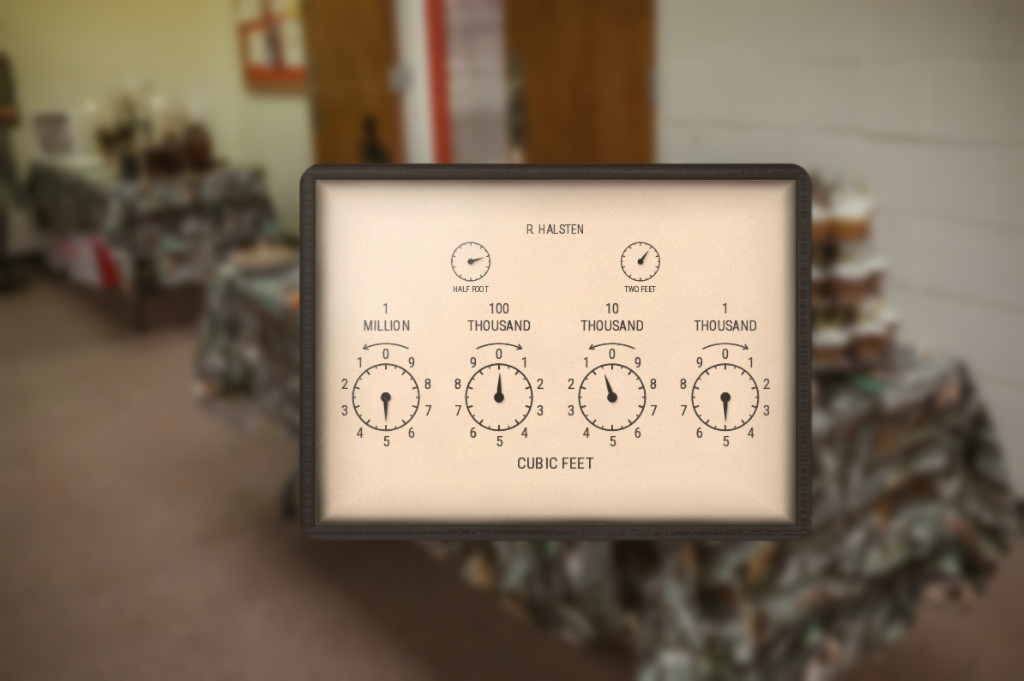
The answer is 500500 ft³
